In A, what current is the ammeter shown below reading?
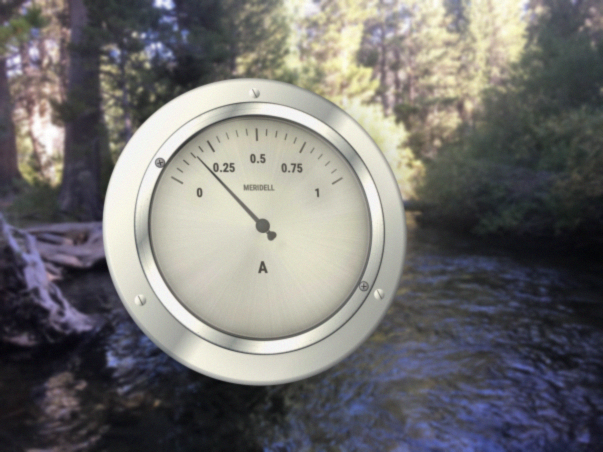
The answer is 0.15 A
